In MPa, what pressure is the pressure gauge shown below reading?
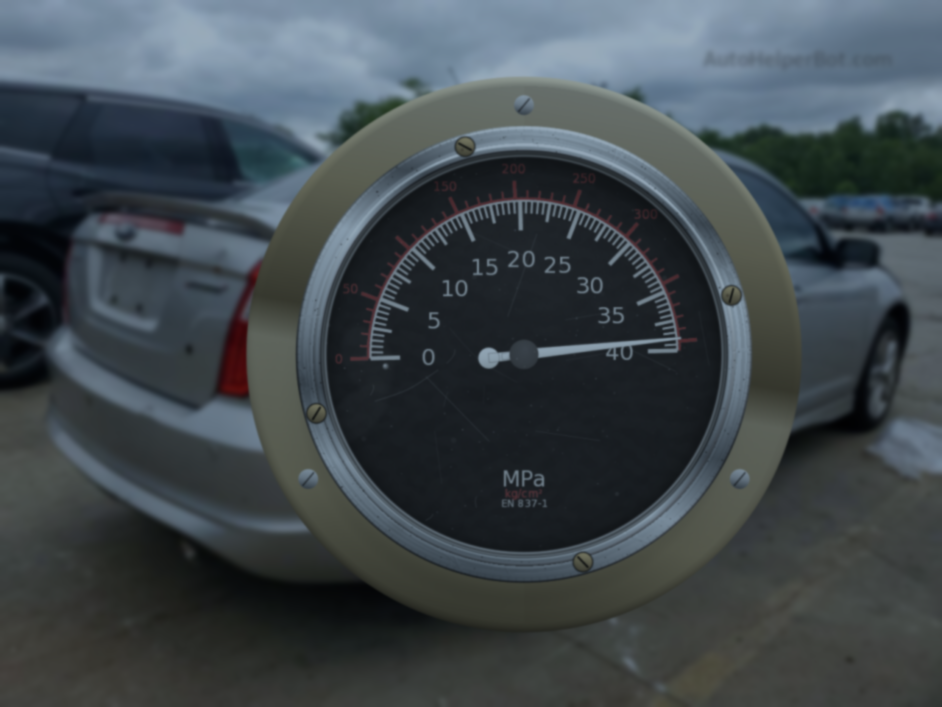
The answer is 39 MPa
